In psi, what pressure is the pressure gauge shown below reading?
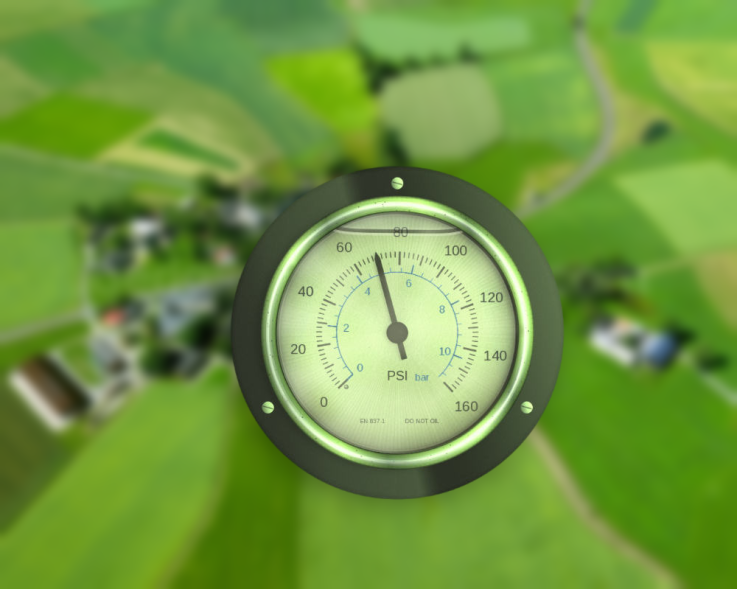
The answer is 70 psi
